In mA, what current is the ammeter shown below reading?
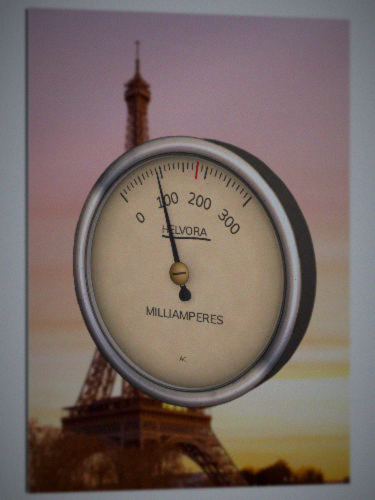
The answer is 100 mA
